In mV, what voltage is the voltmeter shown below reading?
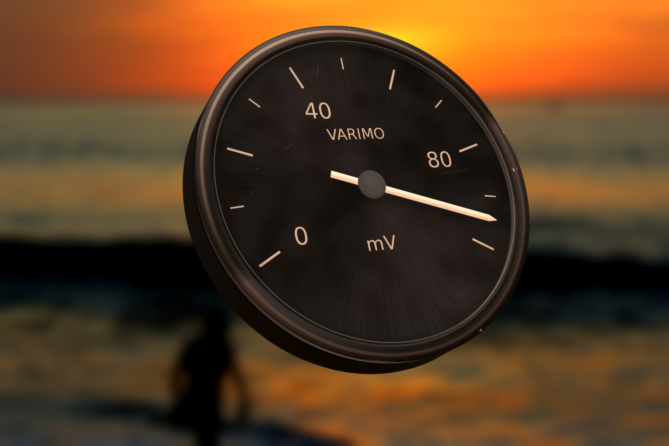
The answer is 95 mV
